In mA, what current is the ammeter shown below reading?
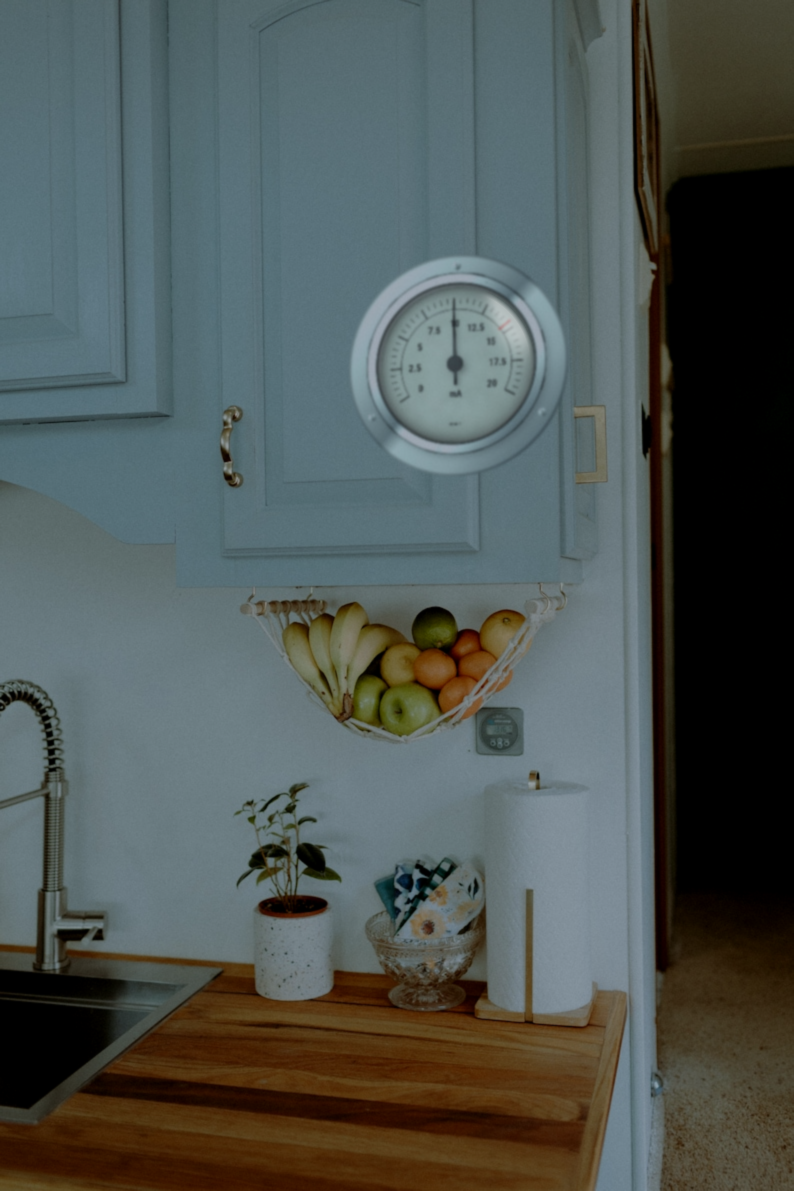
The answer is 10 mA
